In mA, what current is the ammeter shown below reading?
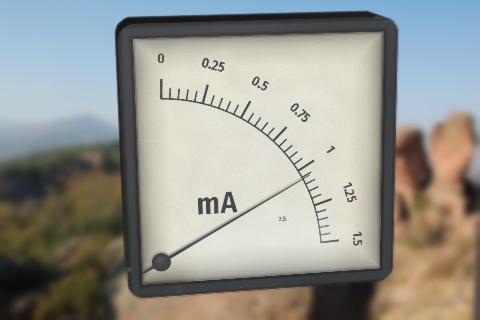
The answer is 1.05 mA
